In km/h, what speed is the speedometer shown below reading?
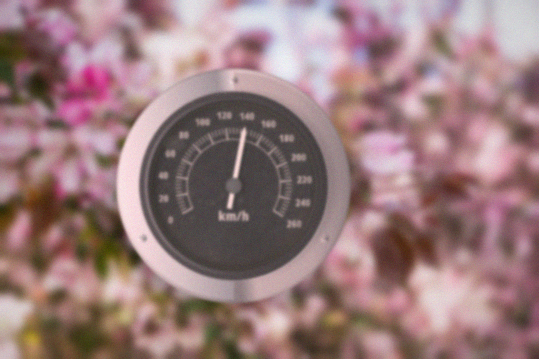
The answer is 140 km/h
